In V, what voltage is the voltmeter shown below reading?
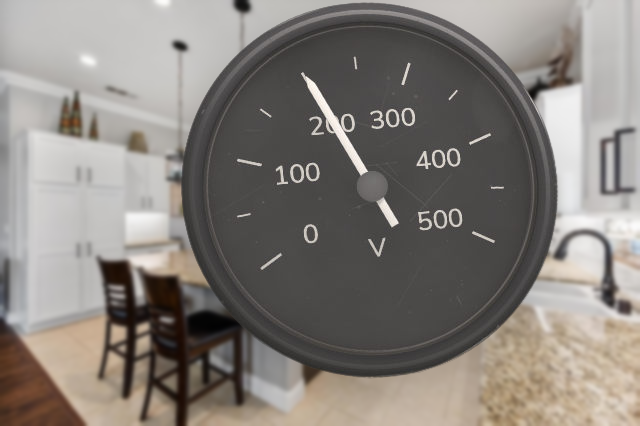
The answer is 200 V
